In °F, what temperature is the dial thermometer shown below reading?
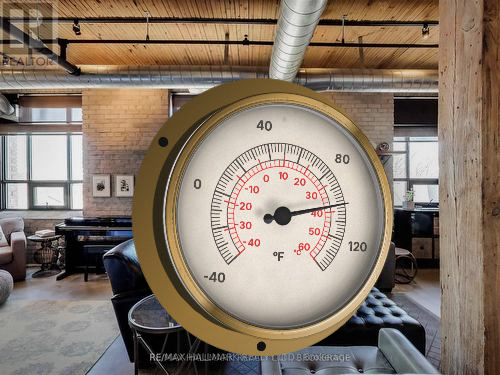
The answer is 100 °F
